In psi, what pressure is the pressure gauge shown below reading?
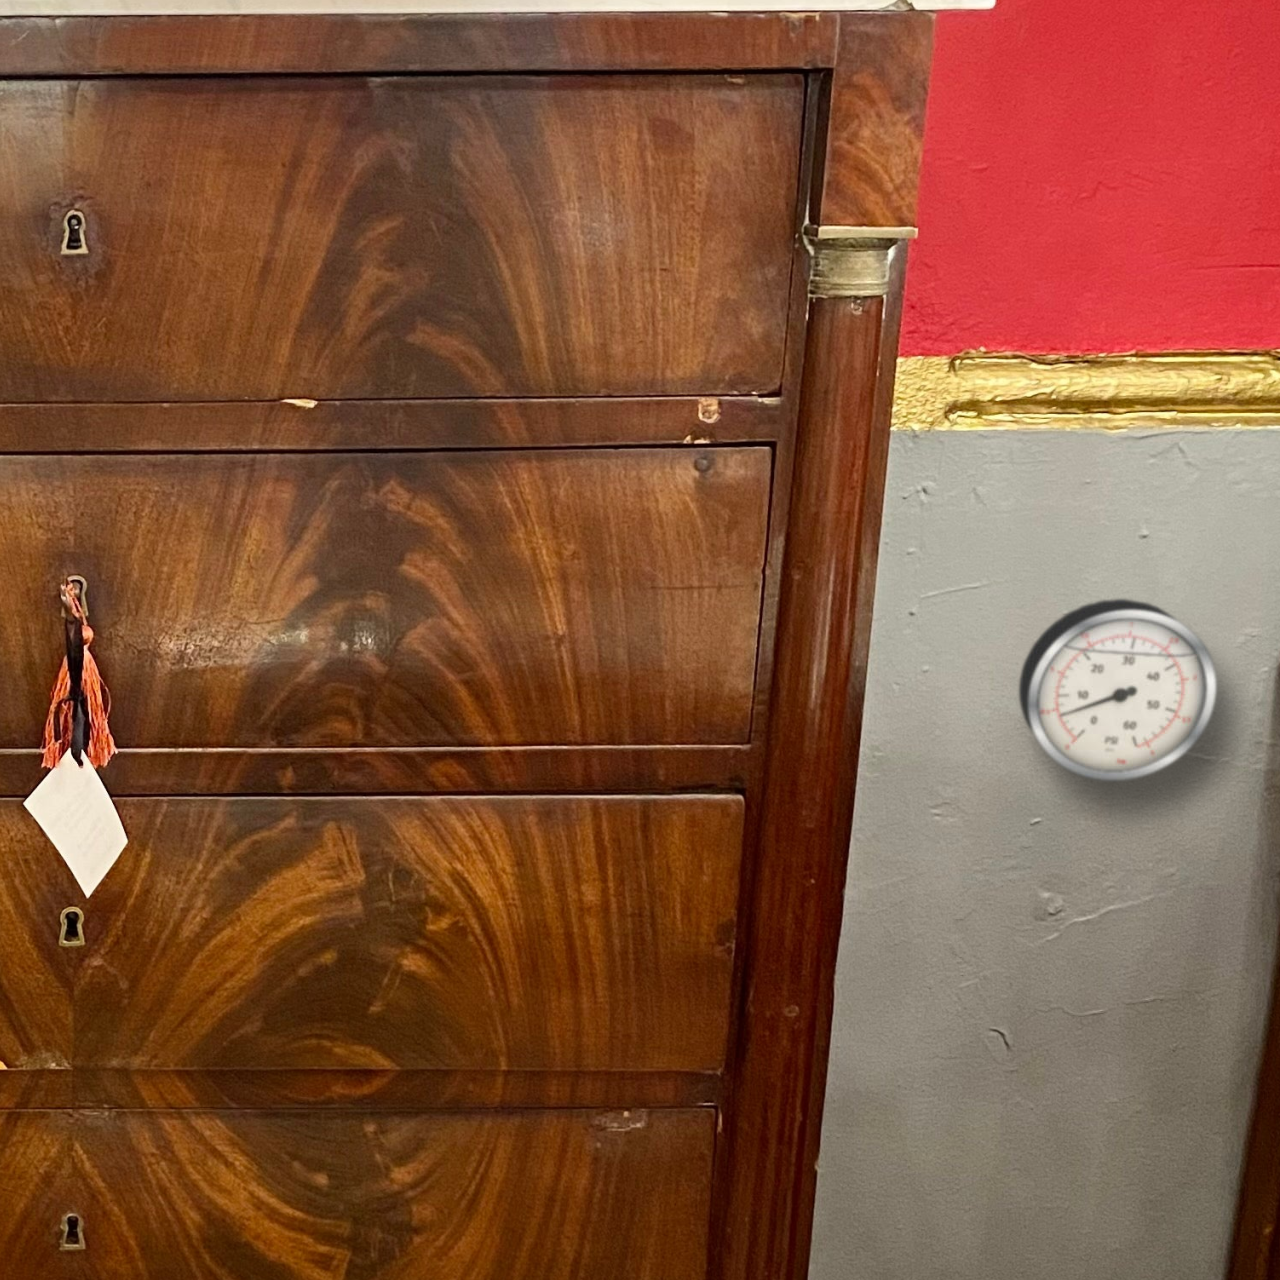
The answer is 6 psi
